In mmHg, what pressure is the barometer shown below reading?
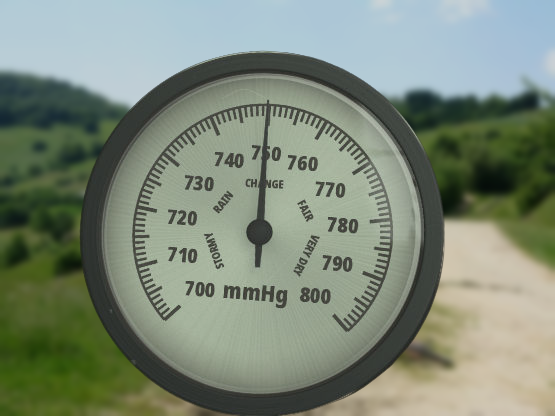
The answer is 750 mmHg
